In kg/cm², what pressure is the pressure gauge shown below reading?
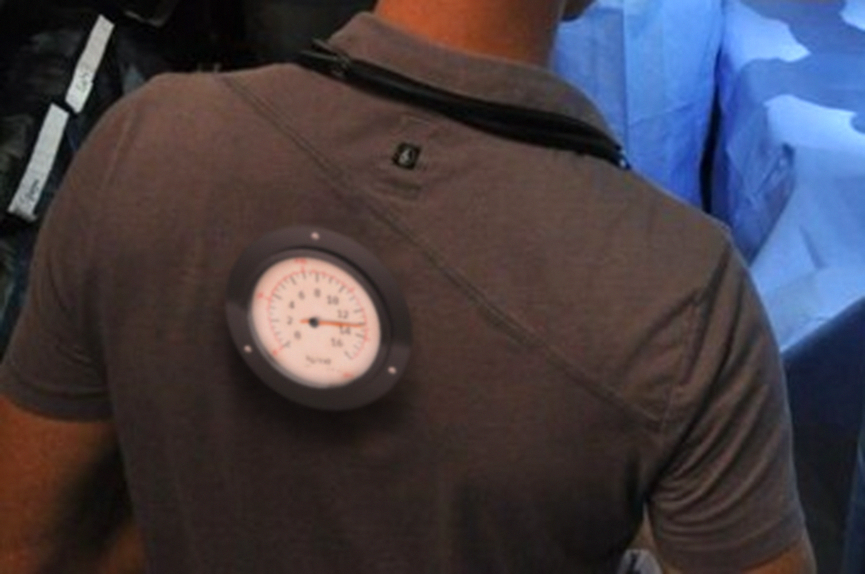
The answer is 13 kg/cm²
